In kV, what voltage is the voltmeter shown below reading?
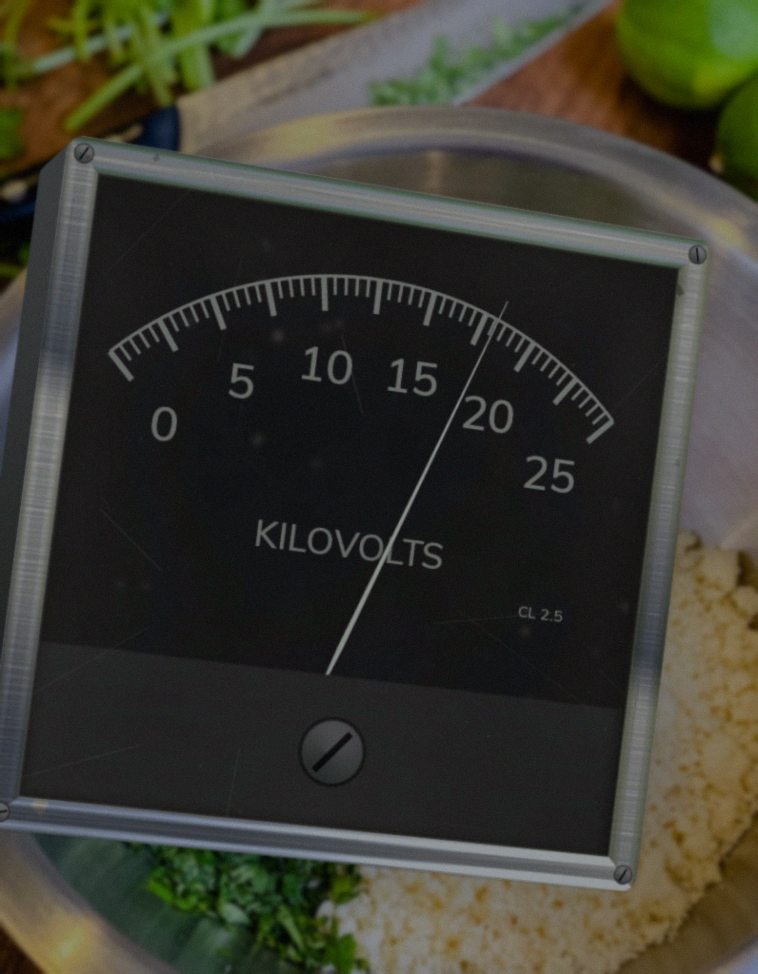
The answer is 18 kV
